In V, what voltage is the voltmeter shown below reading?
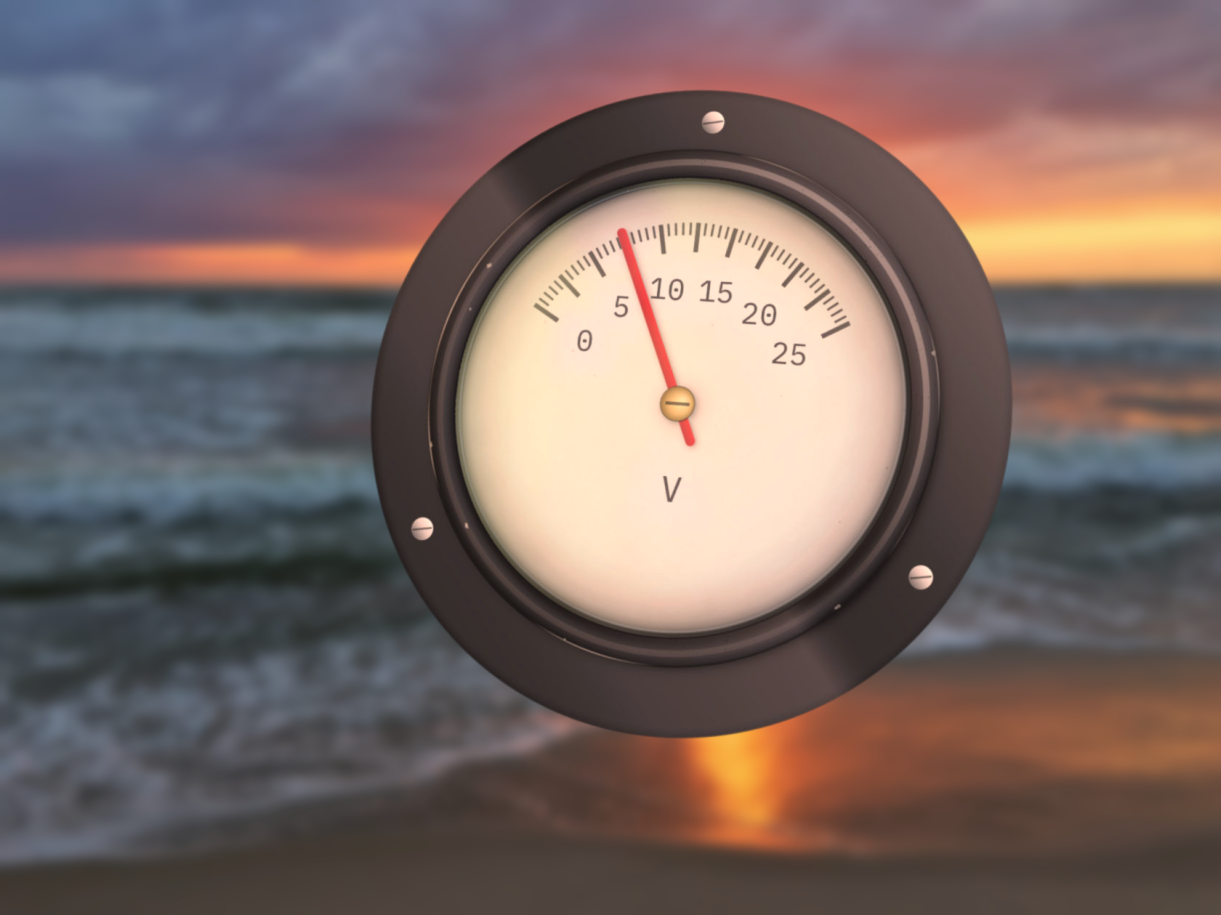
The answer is 7.5 V
